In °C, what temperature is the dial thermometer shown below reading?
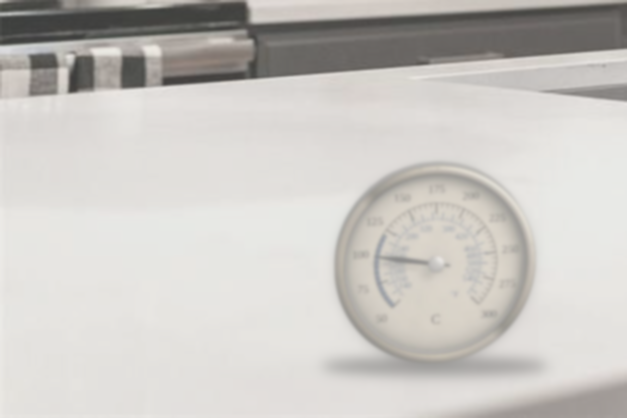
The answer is 100 °C
